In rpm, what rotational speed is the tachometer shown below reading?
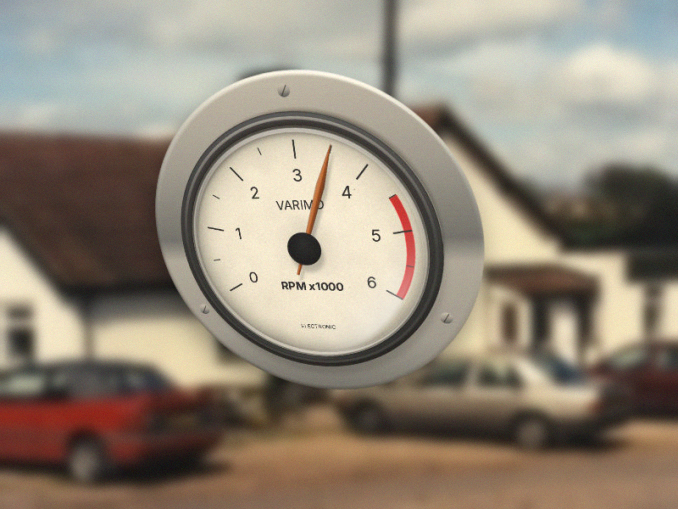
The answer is 3500 rpm
